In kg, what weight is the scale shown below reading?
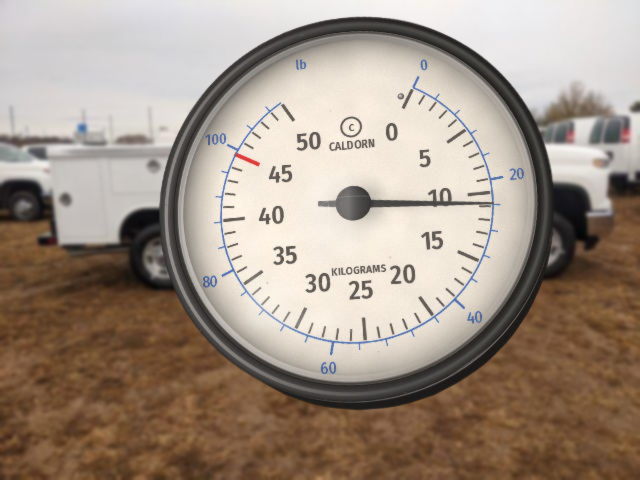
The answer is 11 kg
